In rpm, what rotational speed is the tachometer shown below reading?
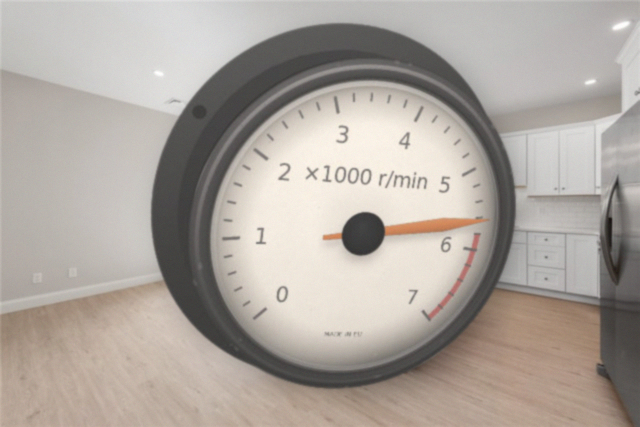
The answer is 5600 rpm
